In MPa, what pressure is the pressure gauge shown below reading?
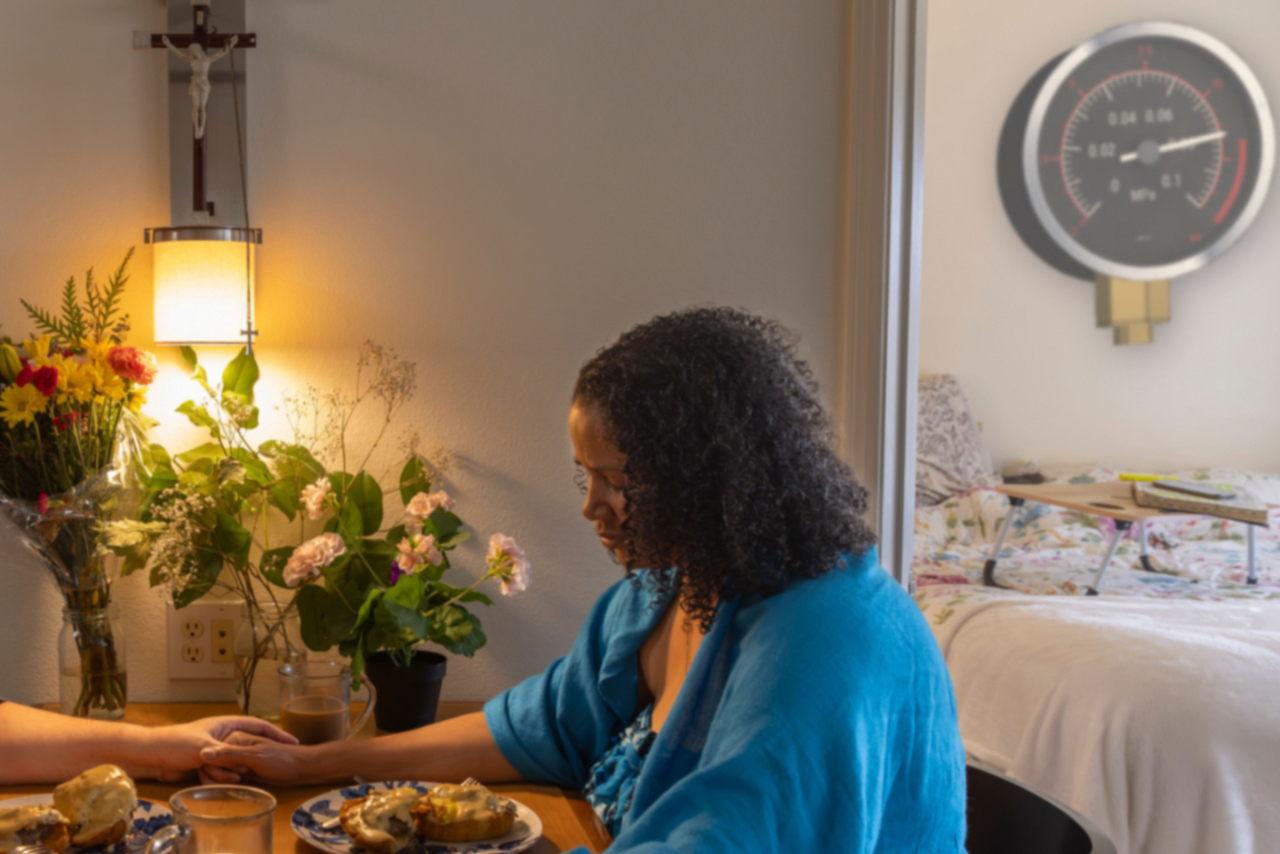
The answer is 0.08 MPa
